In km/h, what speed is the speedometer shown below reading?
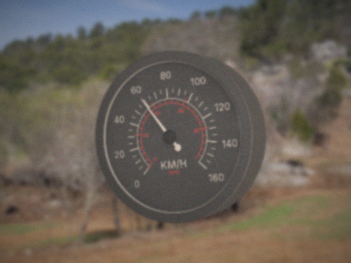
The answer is 60 km/h
